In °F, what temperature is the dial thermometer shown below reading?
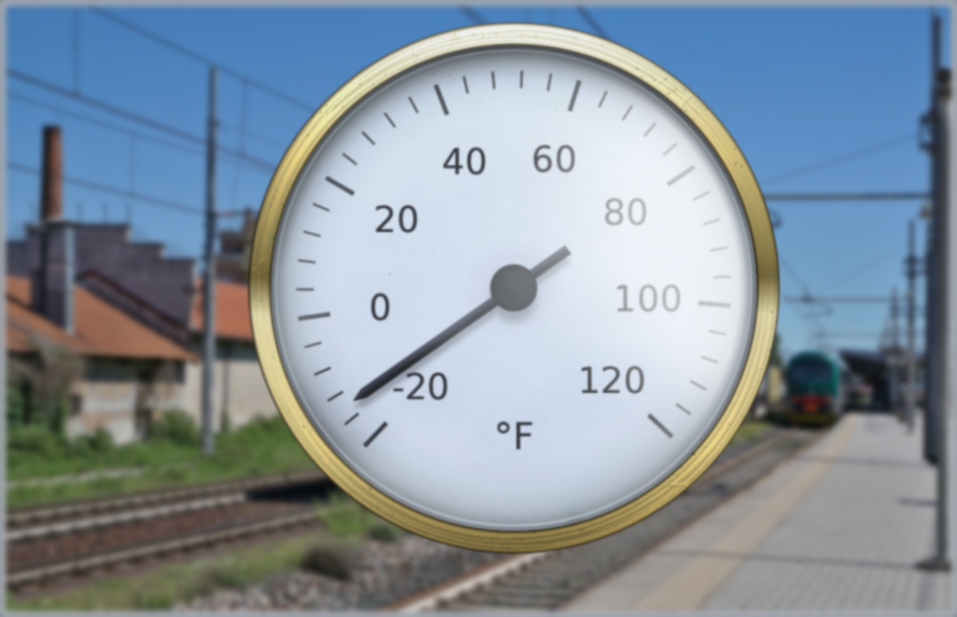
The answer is -14 °F
